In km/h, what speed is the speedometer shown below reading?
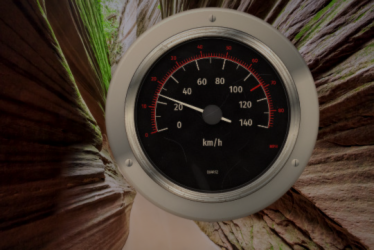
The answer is 25 km/h
